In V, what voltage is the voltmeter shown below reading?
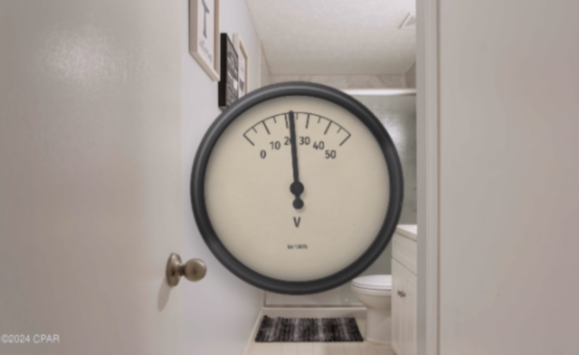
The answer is 22.5 V
